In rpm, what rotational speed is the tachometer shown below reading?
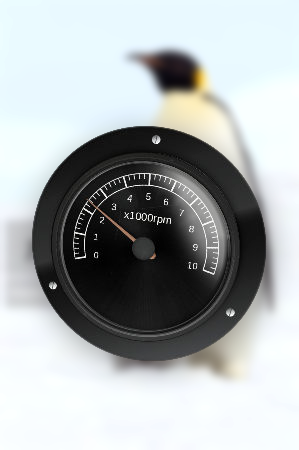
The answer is 2400 rpm
